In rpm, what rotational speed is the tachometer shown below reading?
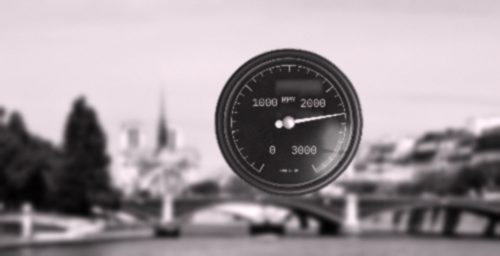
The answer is 2300 rpm
